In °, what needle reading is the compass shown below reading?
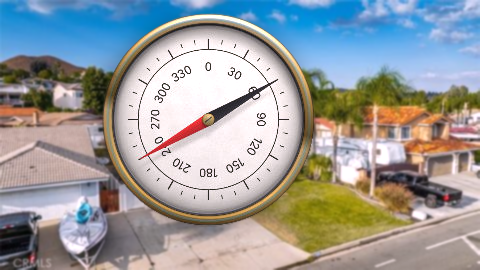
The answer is 240 °
